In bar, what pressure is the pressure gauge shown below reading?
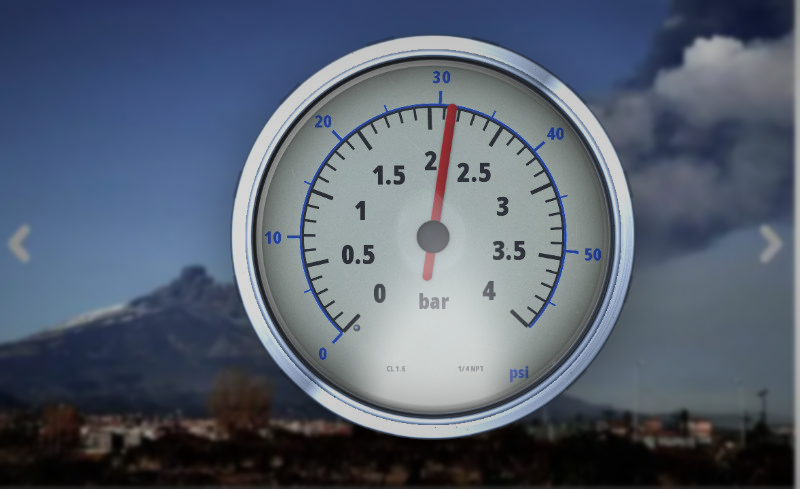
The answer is 2.15 bar
